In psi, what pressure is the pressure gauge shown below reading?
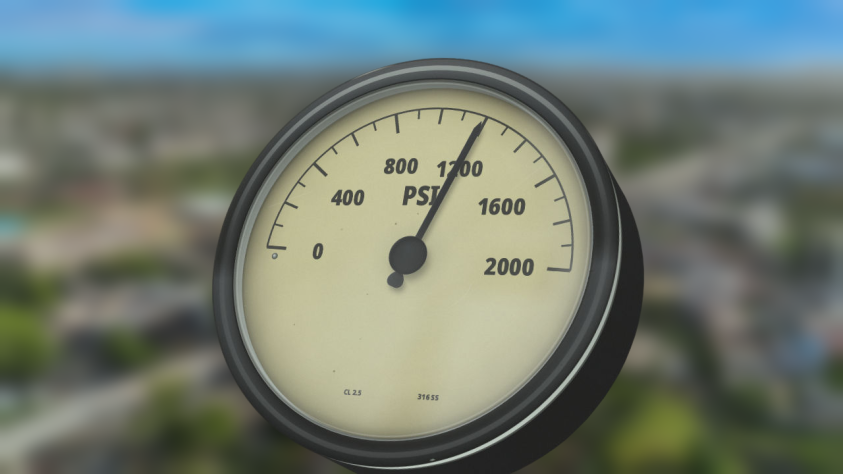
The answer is 1200 psi
